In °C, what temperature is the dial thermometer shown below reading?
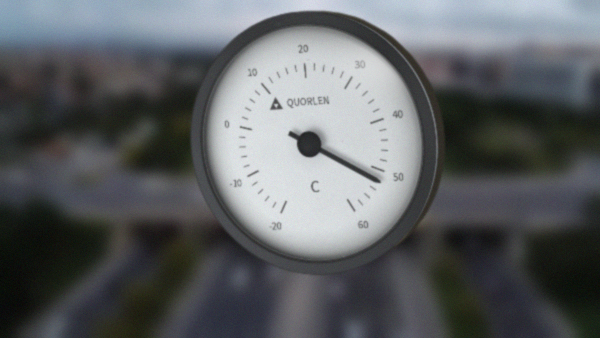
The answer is 52 °C
